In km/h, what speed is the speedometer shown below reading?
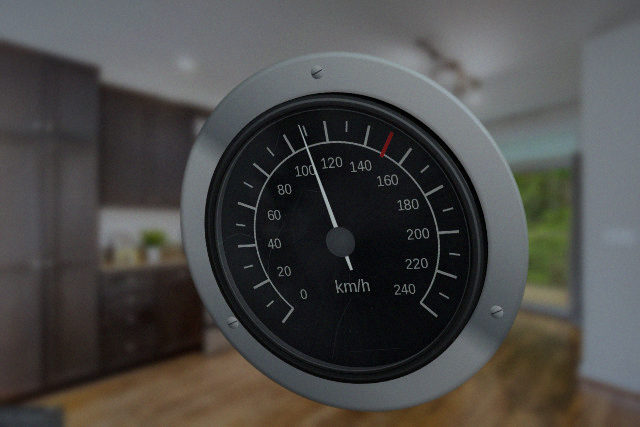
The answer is 110 km/h
